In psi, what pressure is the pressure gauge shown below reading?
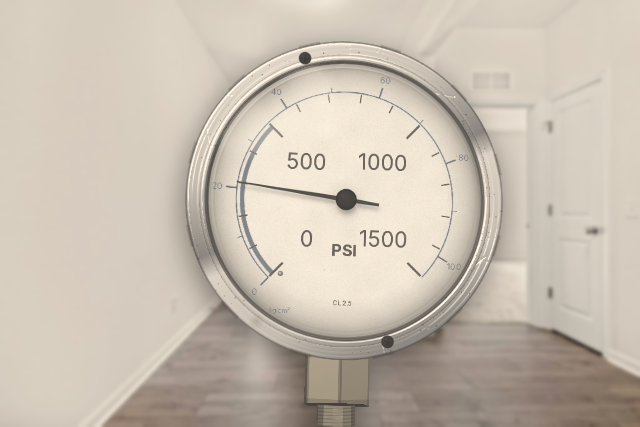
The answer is 300 psi
